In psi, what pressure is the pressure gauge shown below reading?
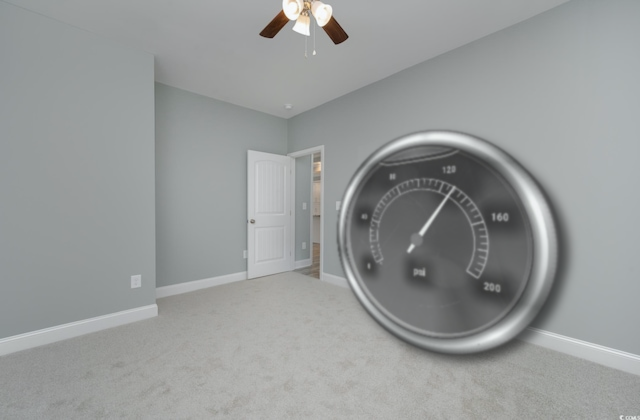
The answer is 130 psi
